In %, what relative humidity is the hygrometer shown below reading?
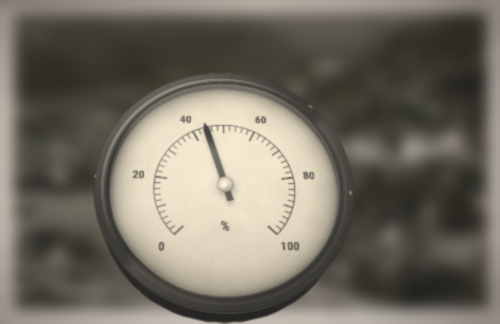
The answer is 44 %
